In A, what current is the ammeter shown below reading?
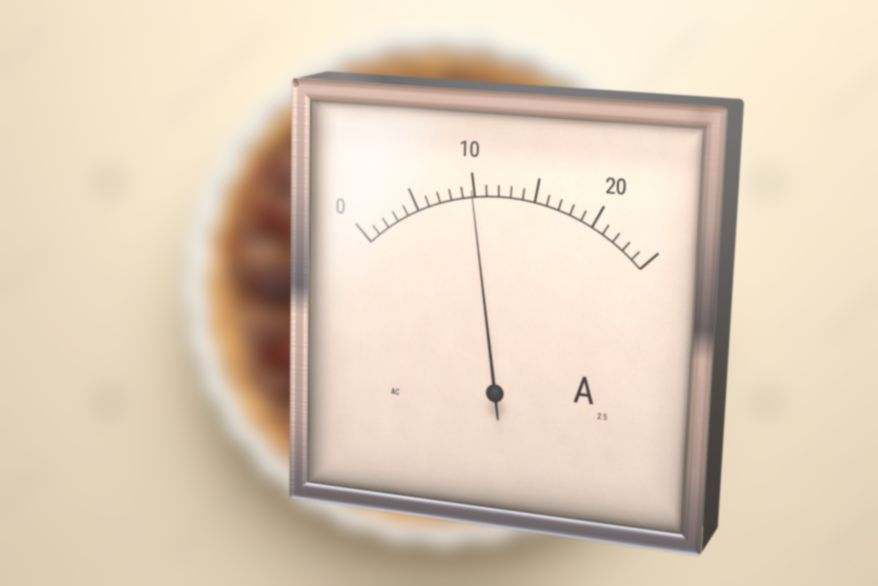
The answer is 10 A
